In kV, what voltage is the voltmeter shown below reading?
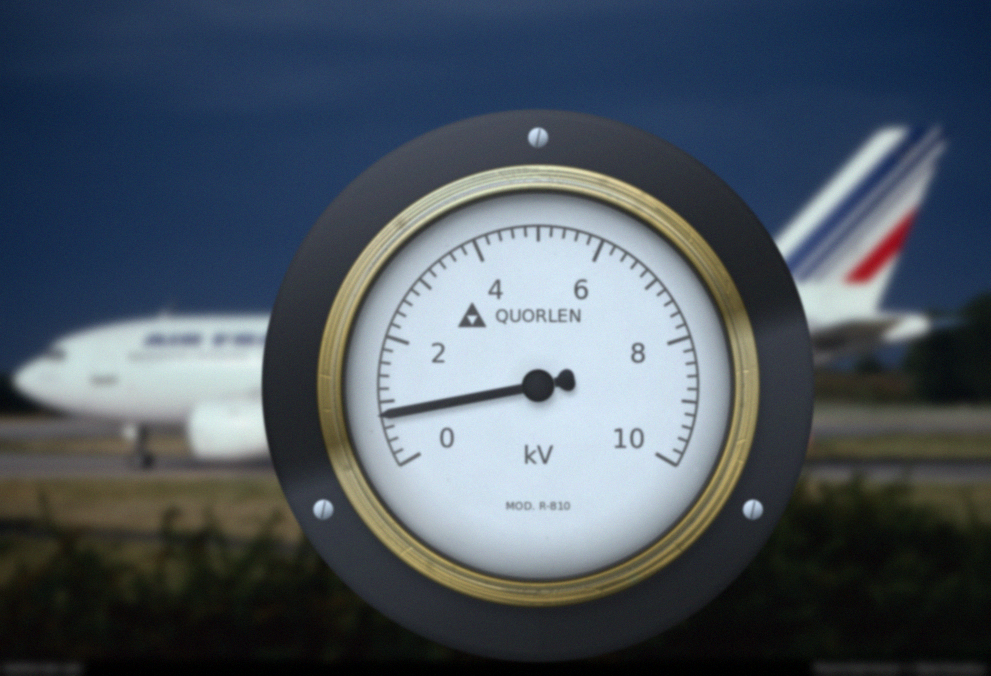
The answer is 0.8 kV
